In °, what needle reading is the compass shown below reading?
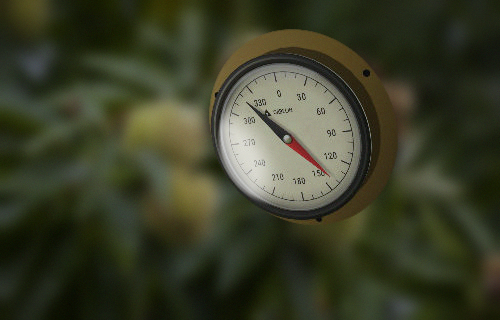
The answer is 140 °
